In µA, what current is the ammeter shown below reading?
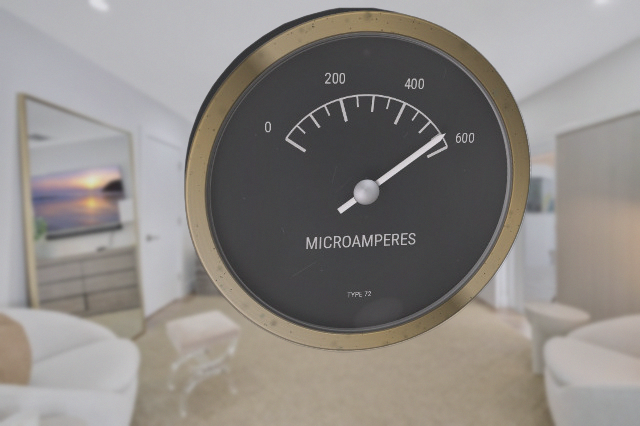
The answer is 550 µA
